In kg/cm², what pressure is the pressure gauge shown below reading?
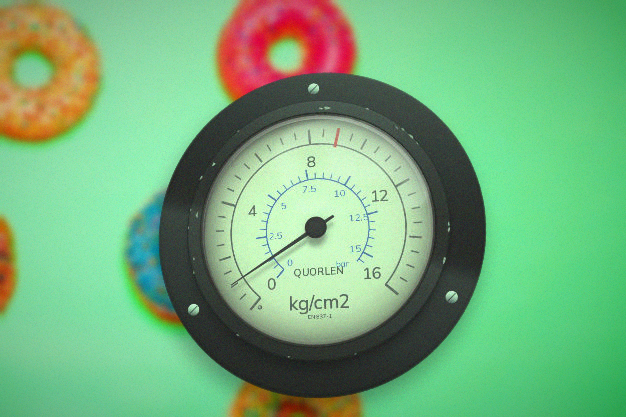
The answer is 1 kg/cm²
